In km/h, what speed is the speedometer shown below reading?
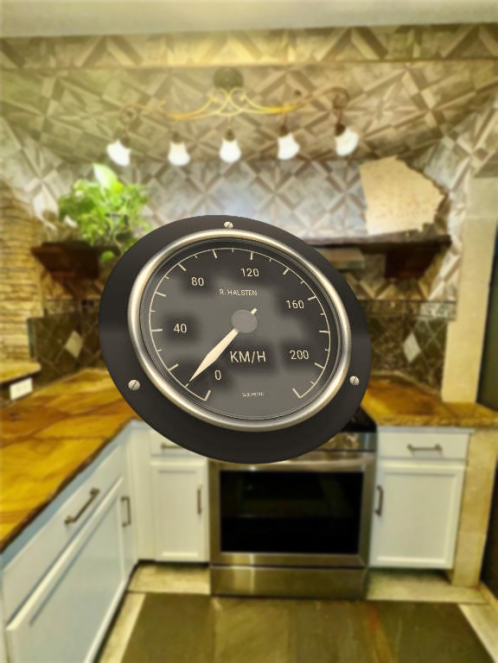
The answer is 10 km/h
